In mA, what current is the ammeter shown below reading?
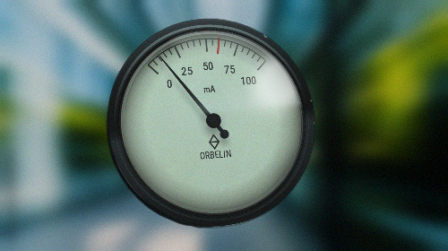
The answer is 10 mA
